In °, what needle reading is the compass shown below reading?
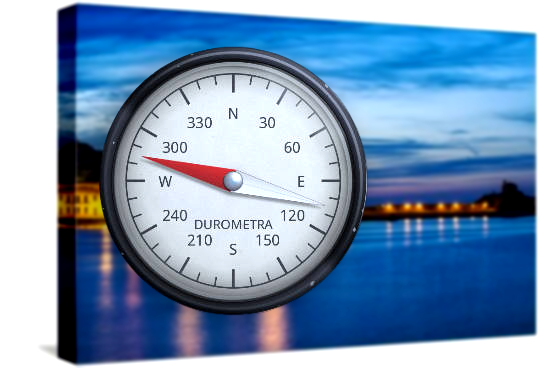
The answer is 285 °
